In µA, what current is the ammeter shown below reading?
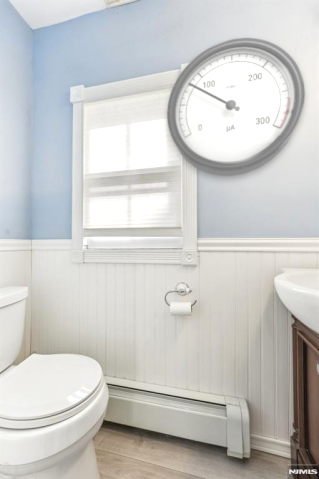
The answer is 80 µA
